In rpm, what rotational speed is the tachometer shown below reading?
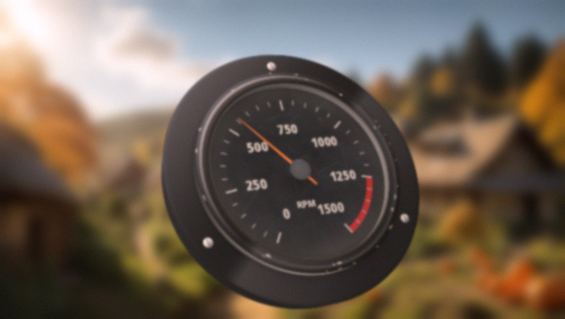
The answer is 550 rpm
